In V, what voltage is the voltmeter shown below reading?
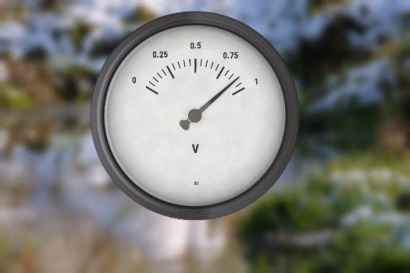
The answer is 0.9 V
